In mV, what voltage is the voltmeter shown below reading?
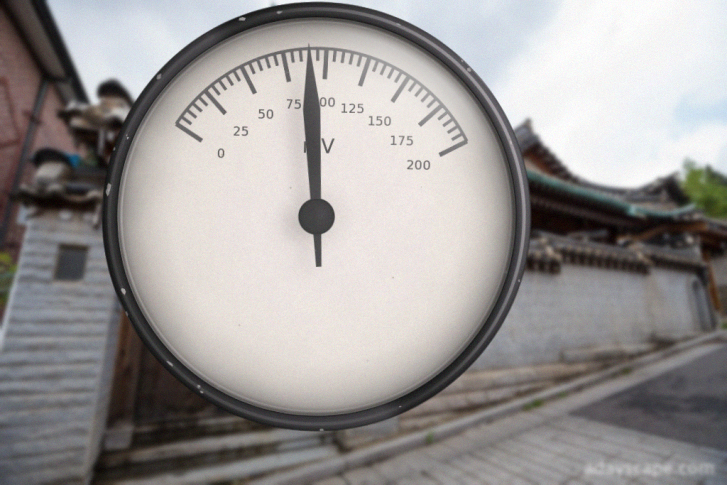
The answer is 90 mV
